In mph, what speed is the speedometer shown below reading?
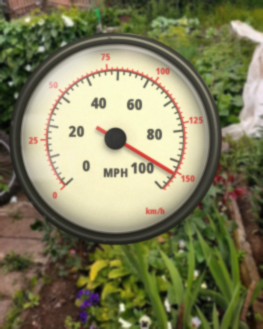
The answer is 94 mph
